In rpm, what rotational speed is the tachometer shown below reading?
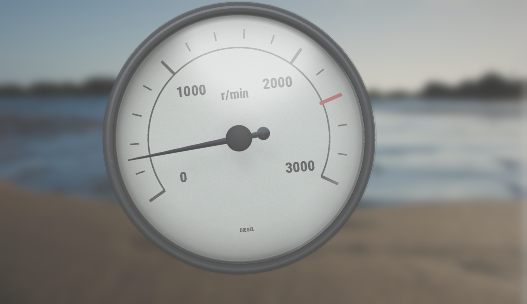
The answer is 300 rpm
